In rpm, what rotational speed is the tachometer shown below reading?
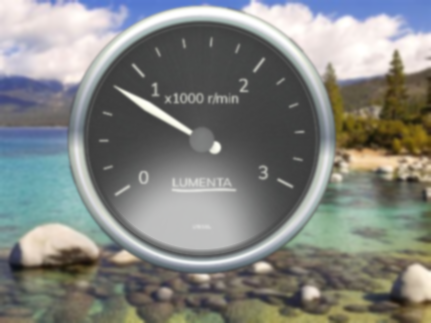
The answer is 800 rpm
